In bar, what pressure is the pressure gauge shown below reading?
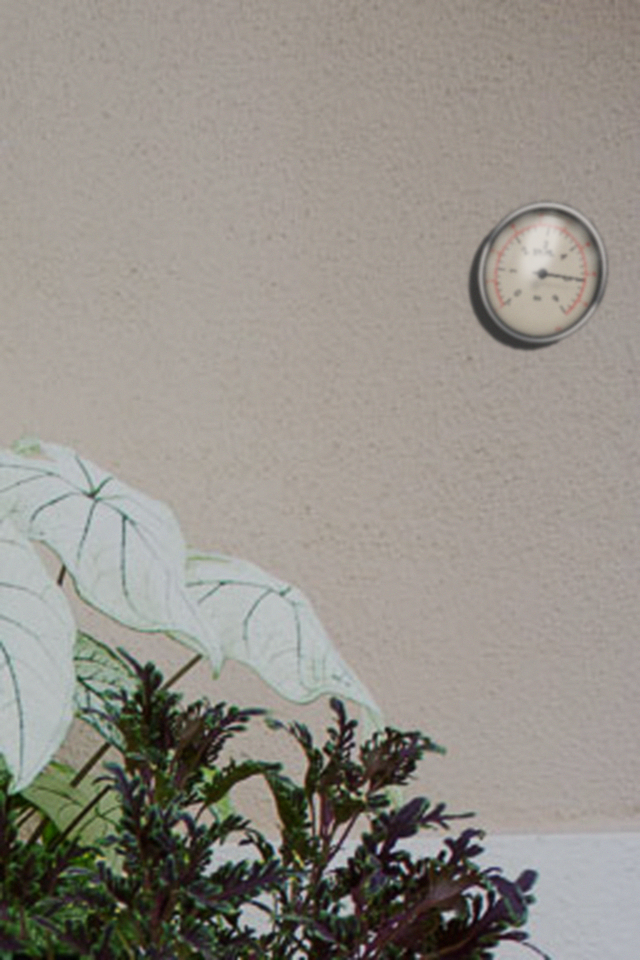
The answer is 5 bar
